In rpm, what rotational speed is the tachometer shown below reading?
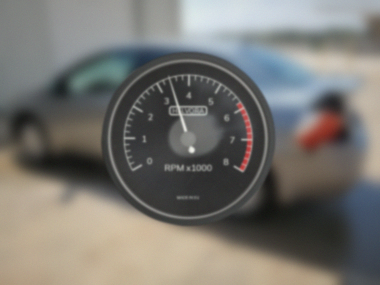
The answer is 3400 rpm
